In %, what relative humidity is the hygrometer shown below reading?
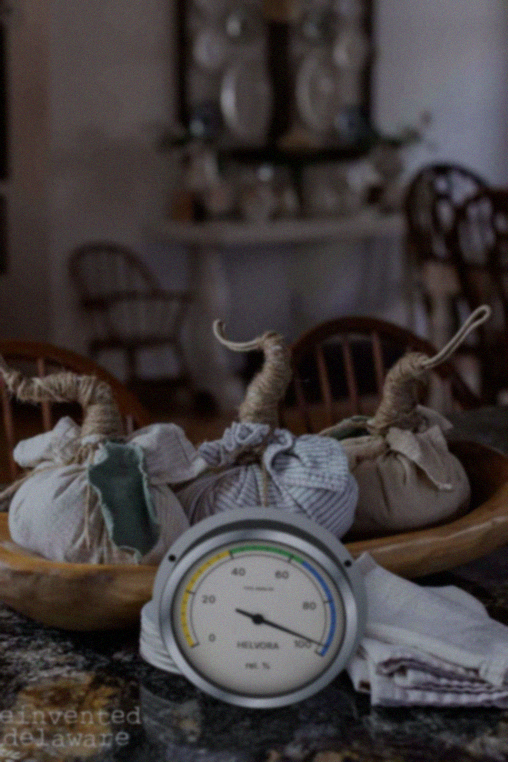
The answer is 96 %
